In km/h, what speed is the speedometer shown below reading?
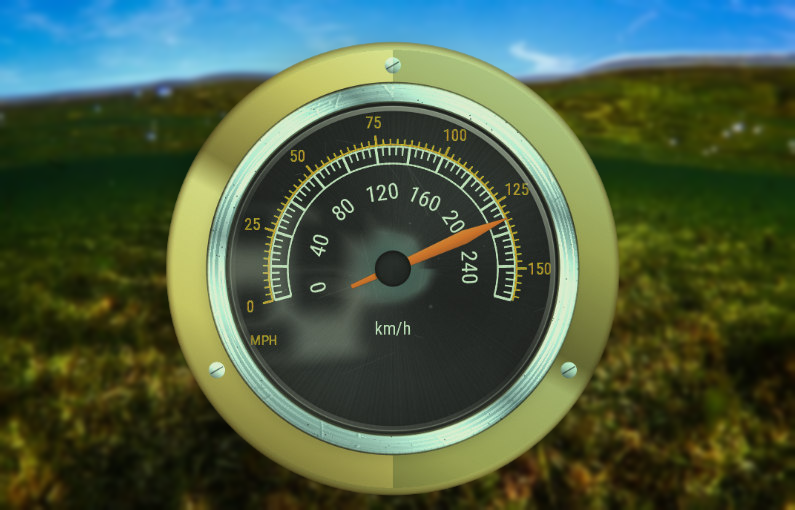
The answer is 212 km/h
